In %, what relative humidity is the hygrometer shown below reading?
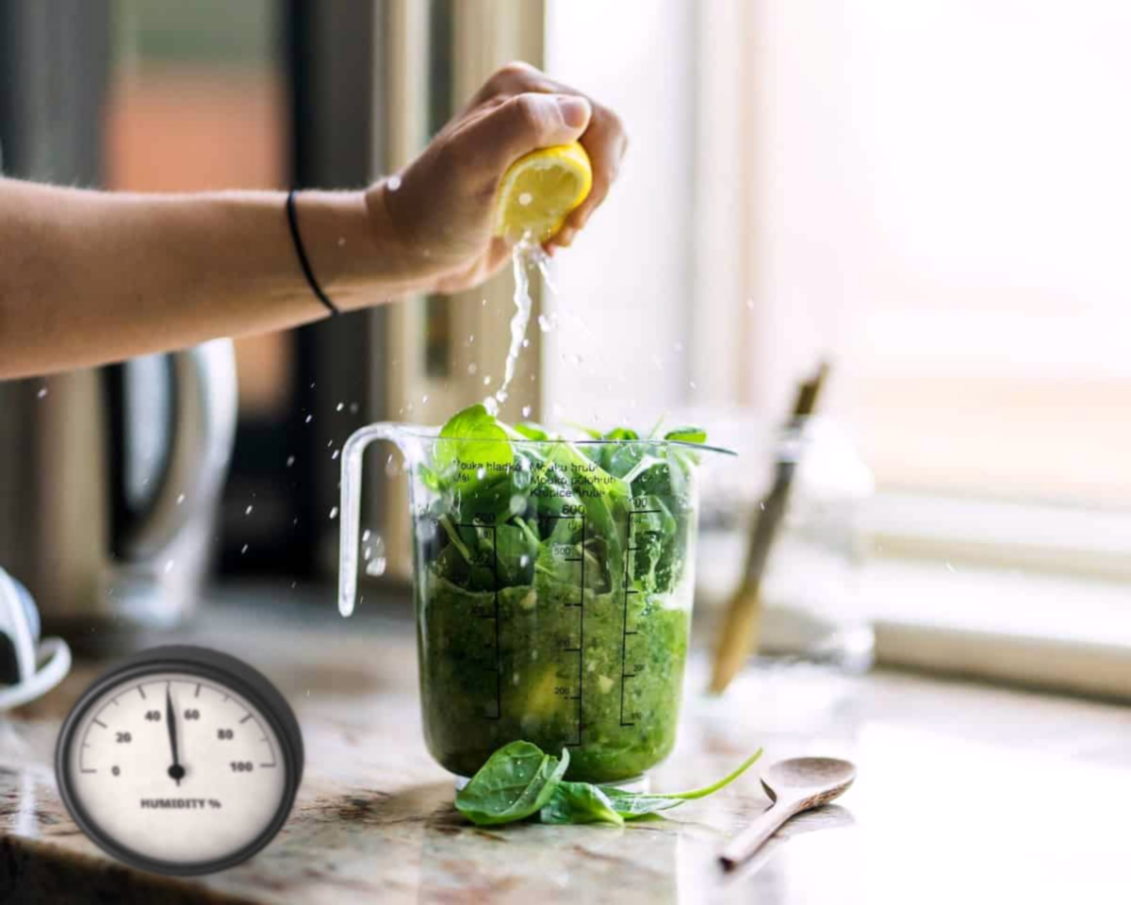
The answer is 50 %
